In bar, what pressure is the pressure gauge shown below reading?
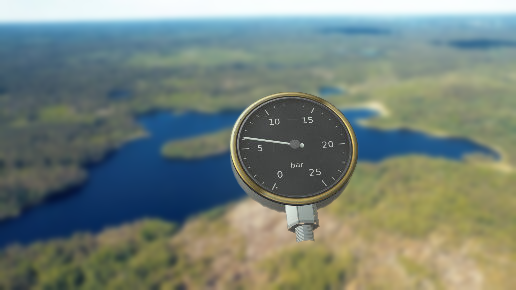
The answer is 6 bar
